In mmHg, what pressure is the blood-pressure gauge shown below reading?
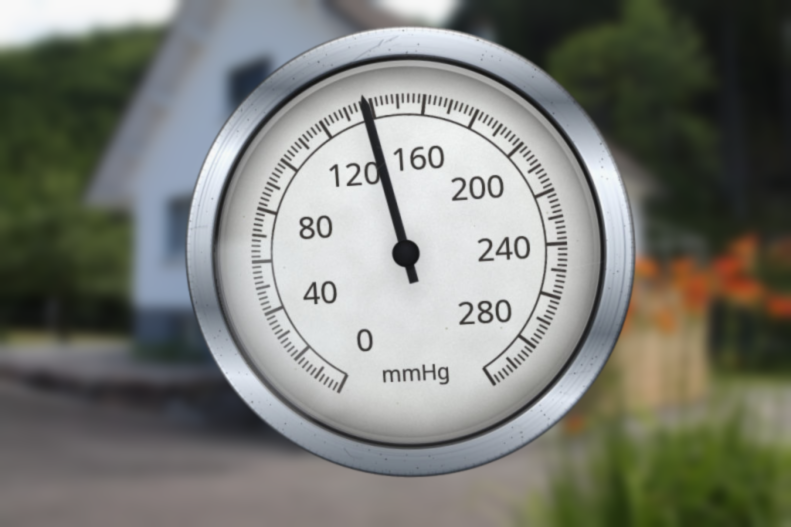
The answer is 138 mmHg
